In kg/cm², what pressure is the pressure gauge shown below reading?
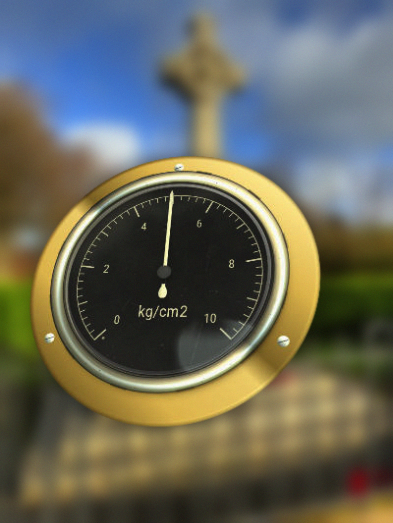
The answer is 5 kg/cm²
